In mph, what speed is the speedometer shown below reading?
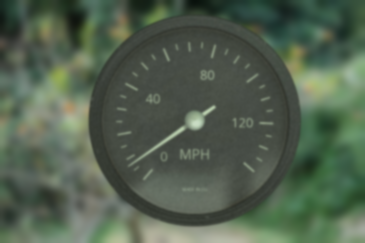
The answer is 7.5 mph
